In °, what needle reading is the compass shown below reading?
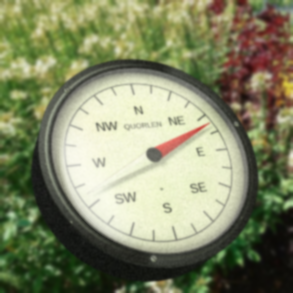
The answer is 67.5 °
